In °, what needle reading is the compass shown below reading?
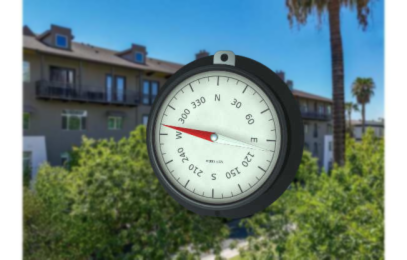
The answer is 280 °
